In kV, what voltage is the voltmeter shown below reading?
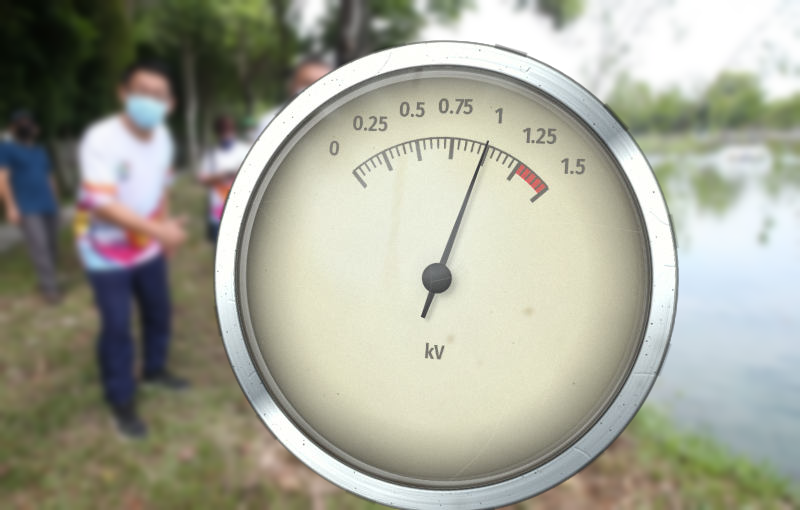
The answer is 1 kV
